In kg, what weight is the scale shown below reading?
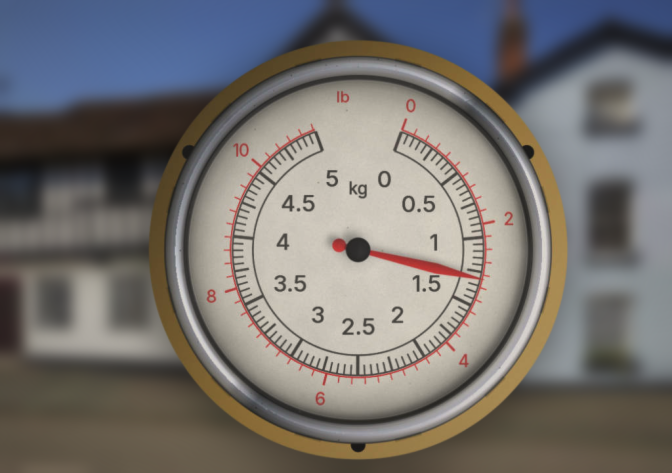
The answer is 1.3 kg
